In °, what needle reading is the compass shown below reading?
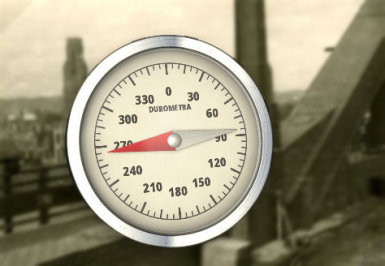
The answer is 265 °
